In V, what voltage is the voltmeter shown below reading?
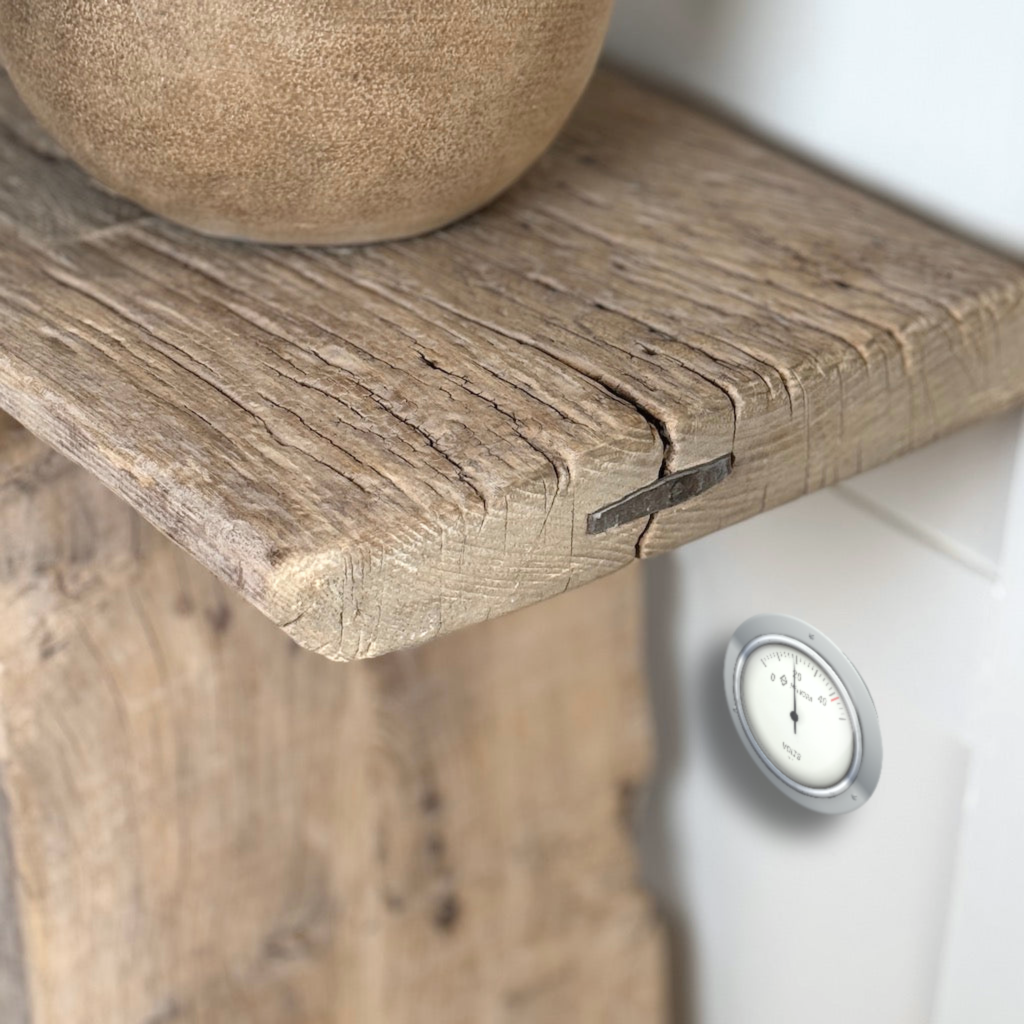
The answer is 20 V
